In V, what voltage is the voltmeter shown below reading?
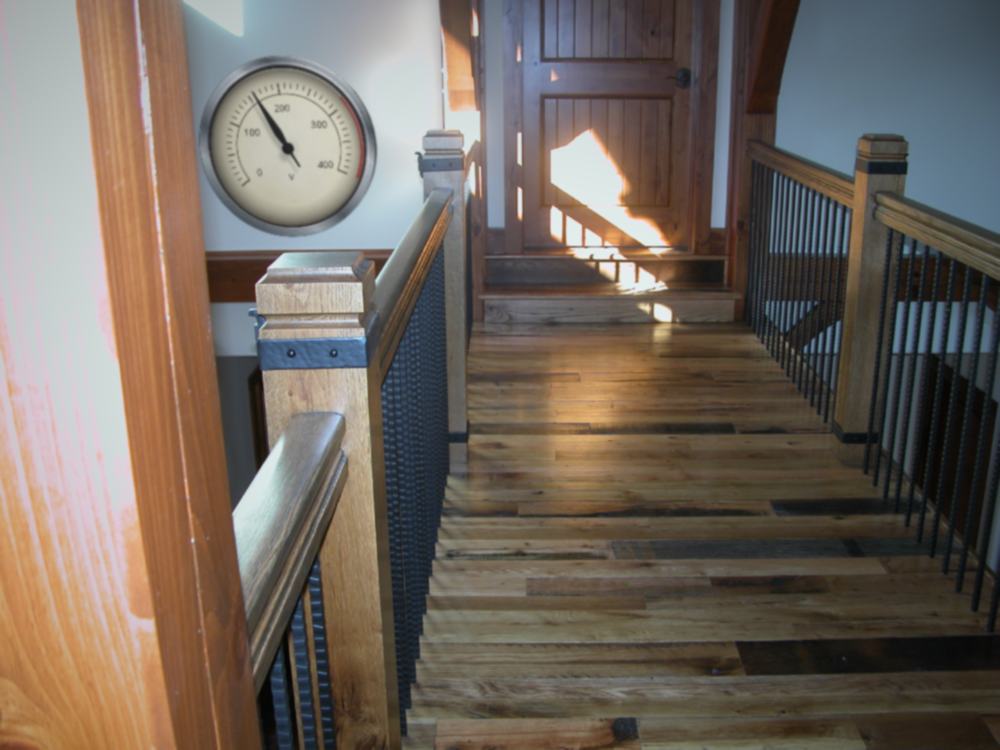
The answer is 160 V
